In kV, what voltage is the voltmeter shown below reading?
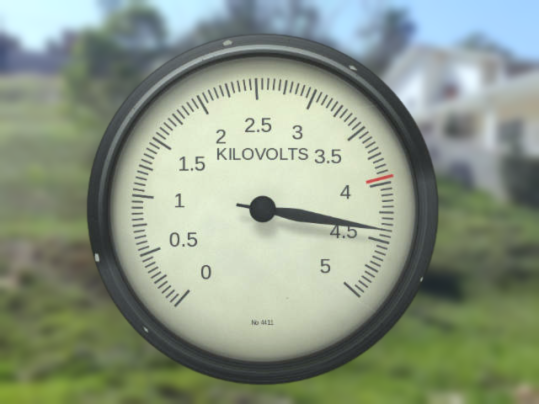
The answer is 4.4 kV
